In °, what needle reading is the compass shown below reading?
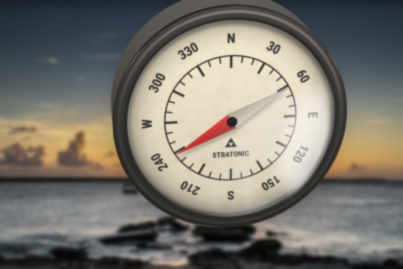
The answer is 240 °
